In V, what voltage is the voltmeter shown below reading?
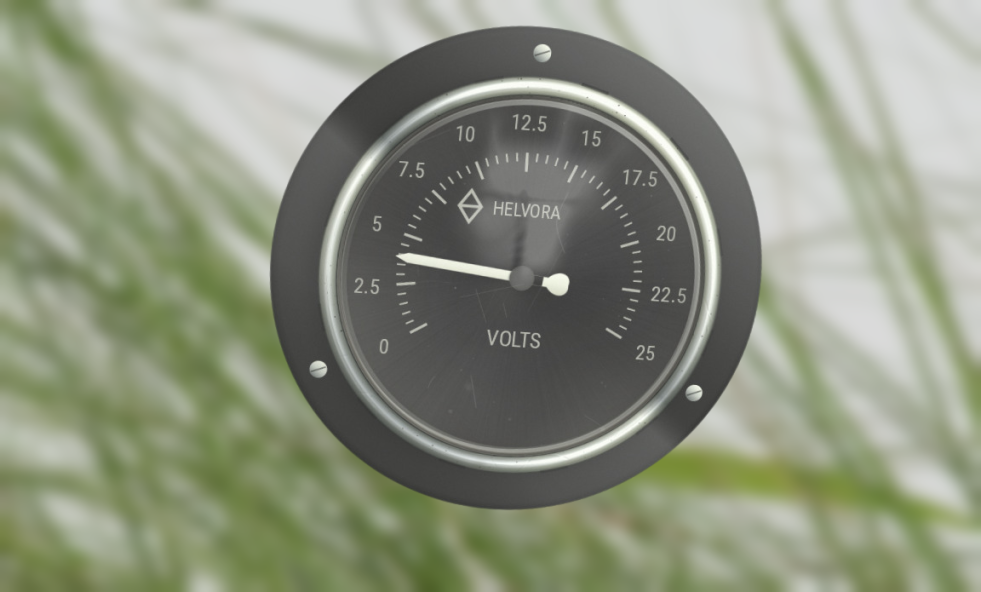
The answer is 4 V
